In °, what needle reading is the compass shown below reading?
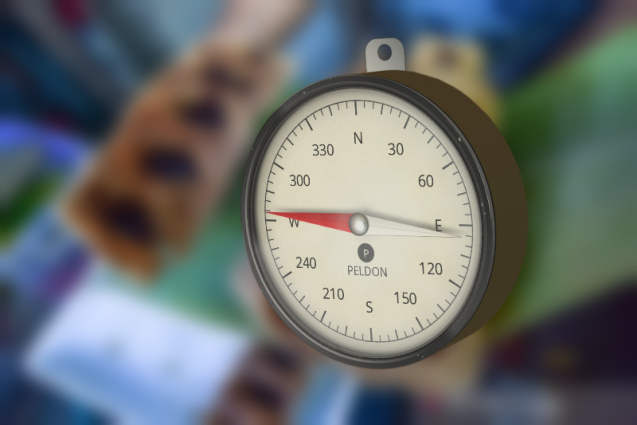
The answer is 275 °
